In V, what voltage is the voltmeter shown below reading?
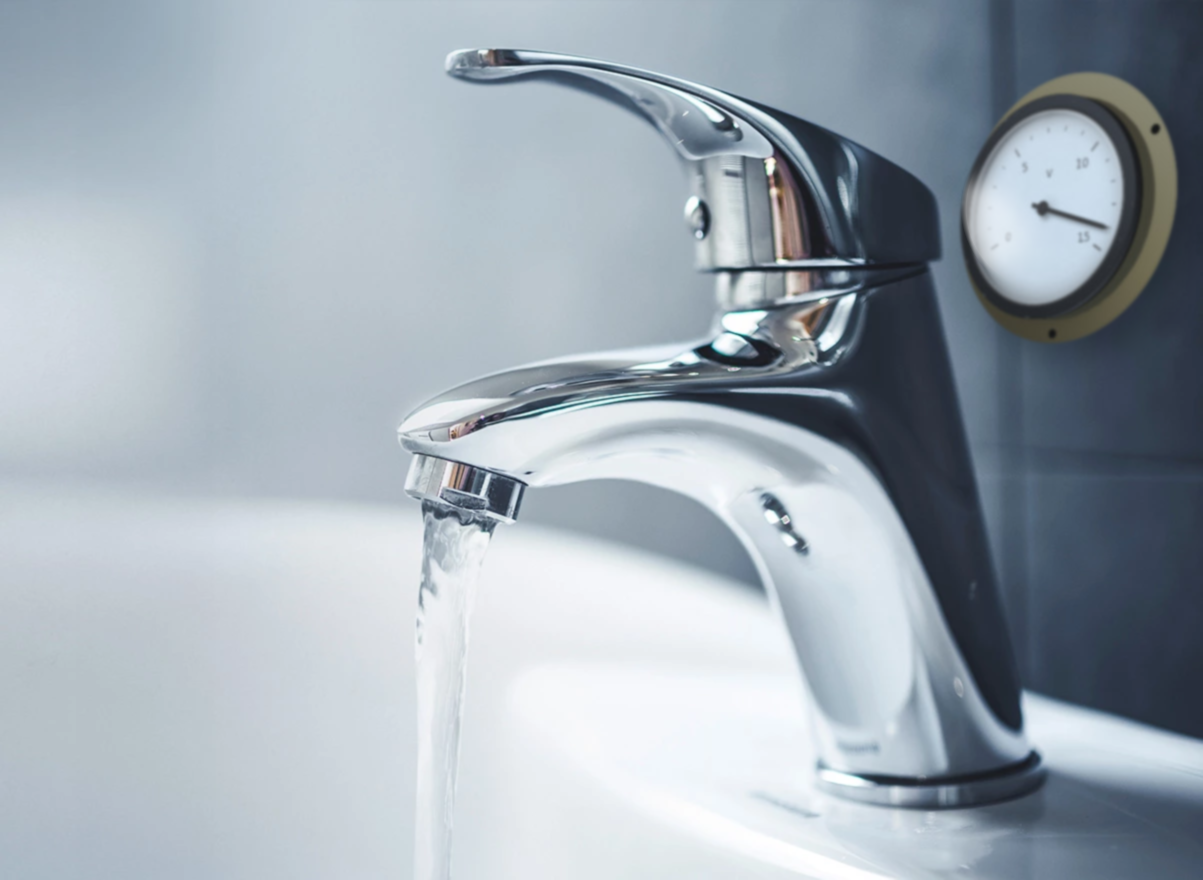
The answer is 14 V
